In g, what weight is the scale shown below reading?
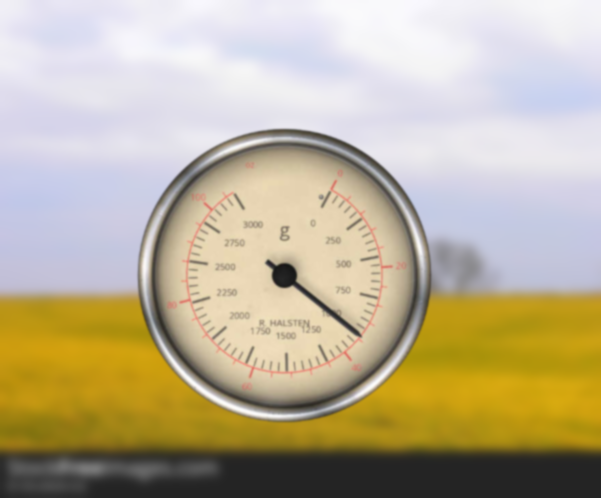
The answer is 1000 g
